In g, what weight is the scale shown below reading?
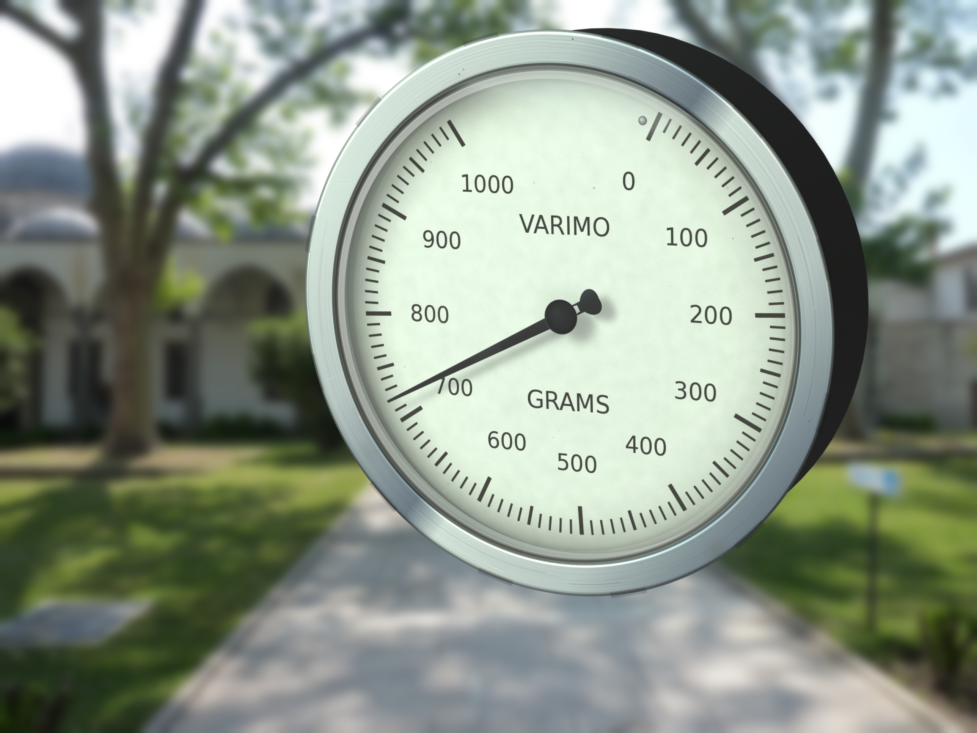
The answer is 720 g
